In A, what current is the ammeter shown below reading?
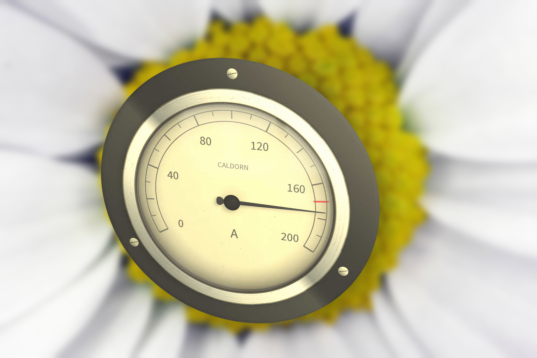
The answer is 175 A
